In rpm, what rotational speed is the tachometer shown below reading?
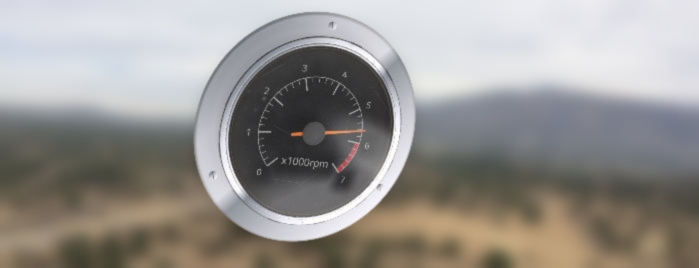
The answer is 5600 rpm
